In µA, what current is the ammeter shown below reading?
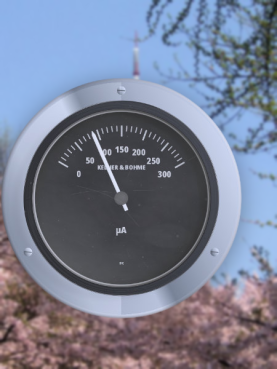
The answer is 90 µA
